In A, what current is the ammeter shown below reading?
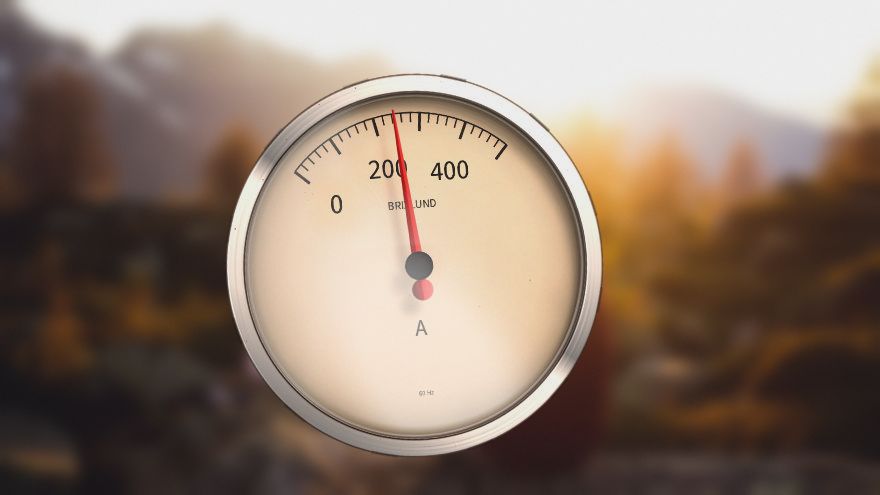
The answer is 240 A
